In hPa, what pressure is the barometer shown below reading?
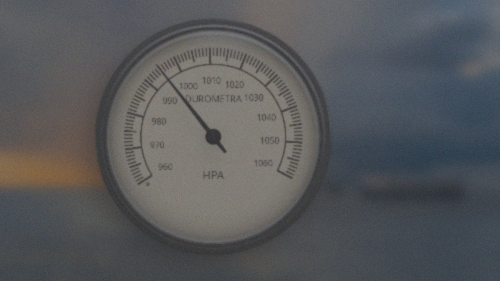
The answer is 995 hPa
